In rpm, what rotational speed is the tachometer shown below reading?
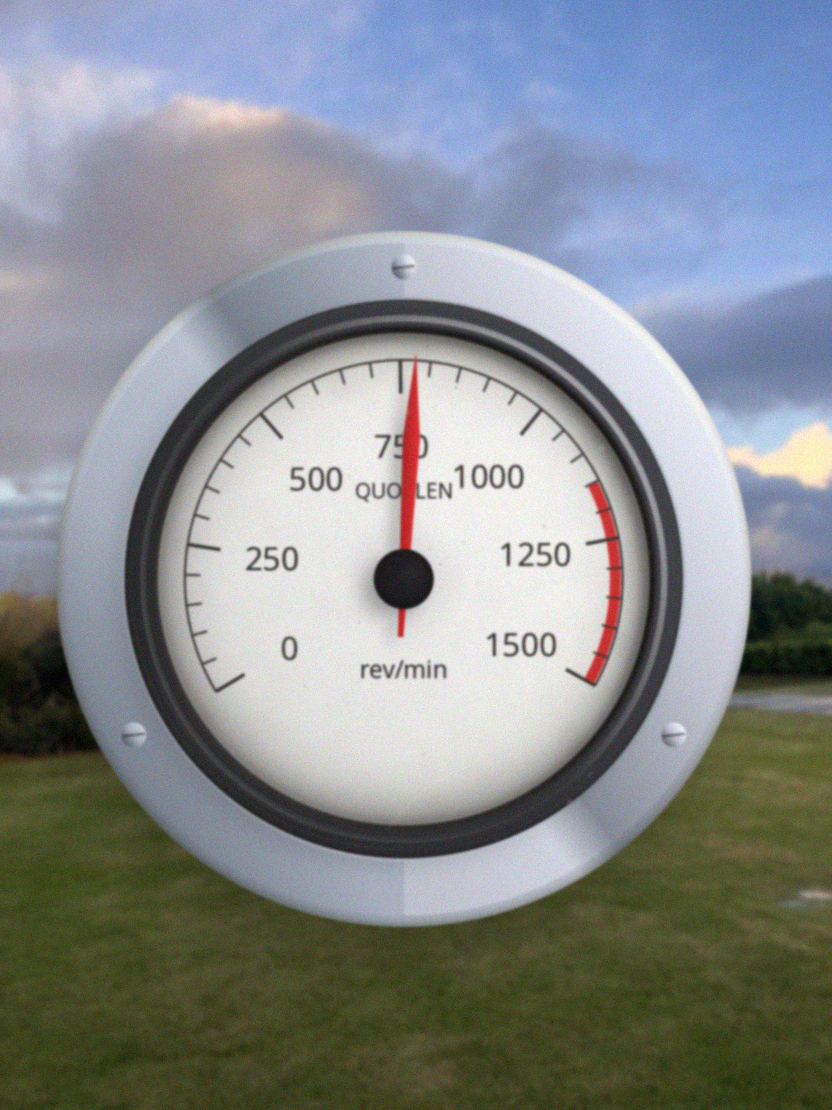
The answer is 775 rpm
